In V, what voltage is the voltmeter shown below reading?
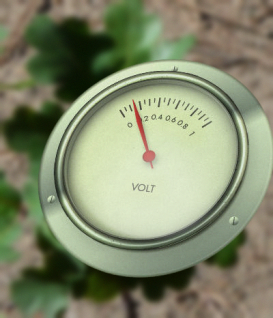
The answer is 0.15 V
